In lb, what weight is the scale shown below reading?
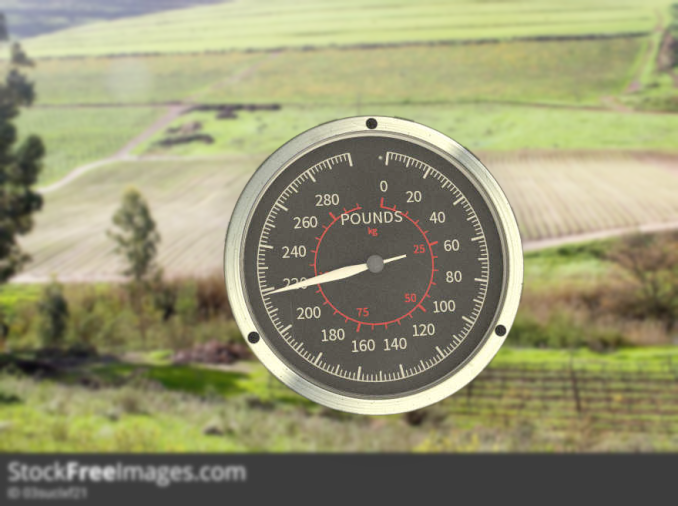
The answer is 218 lb
